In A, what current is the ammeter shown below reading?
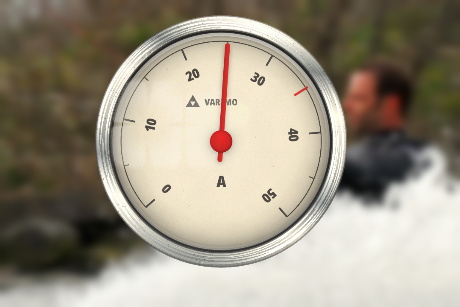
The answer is 25 A
